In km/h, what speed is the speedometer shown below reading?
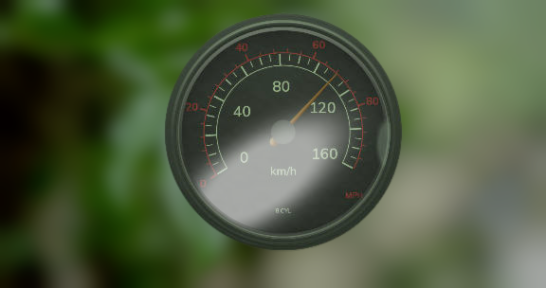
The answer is 110 km/h
